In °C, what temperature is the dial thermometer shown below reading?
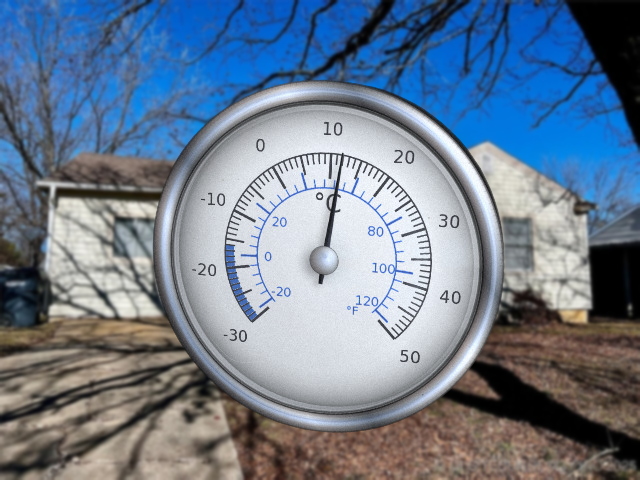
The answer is 12 °C
